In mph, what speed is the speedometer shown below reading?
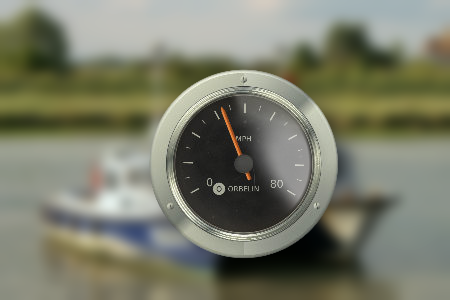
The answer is 32.5 mph
